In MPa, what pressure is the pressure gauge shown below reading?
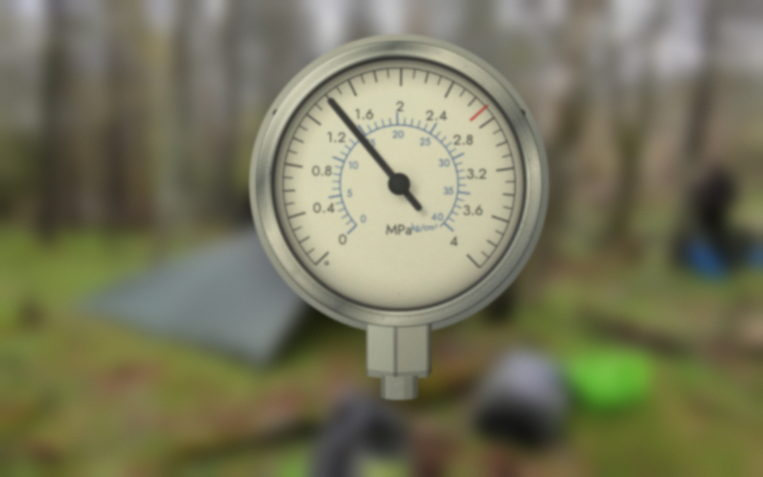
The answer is 1.4 MPa
